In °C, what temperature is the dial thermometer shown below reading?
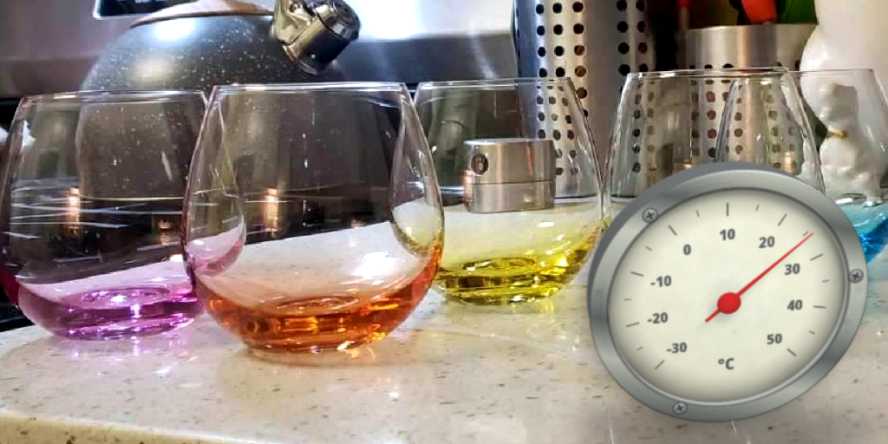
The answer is 25 °C
